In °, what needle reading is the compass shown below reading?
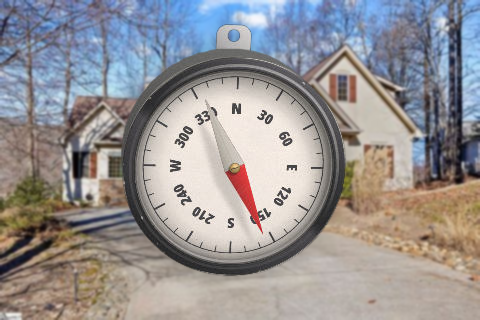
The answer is 155 °
